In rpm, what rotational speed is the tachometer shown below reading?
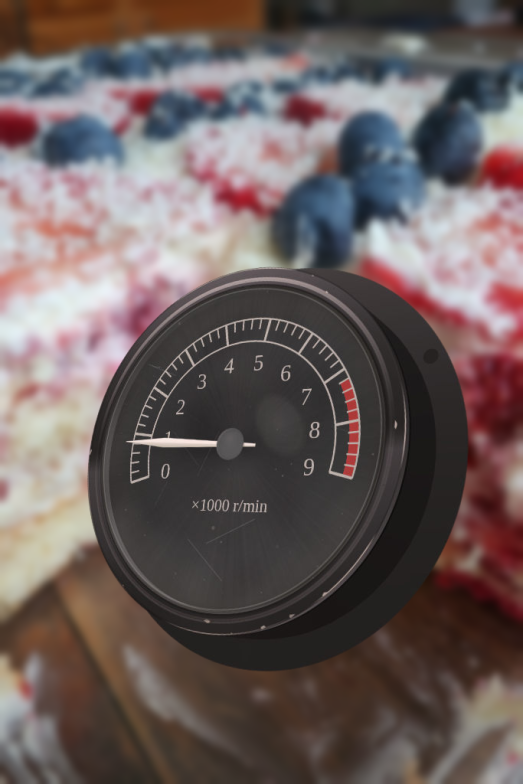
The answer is 800 rpm
